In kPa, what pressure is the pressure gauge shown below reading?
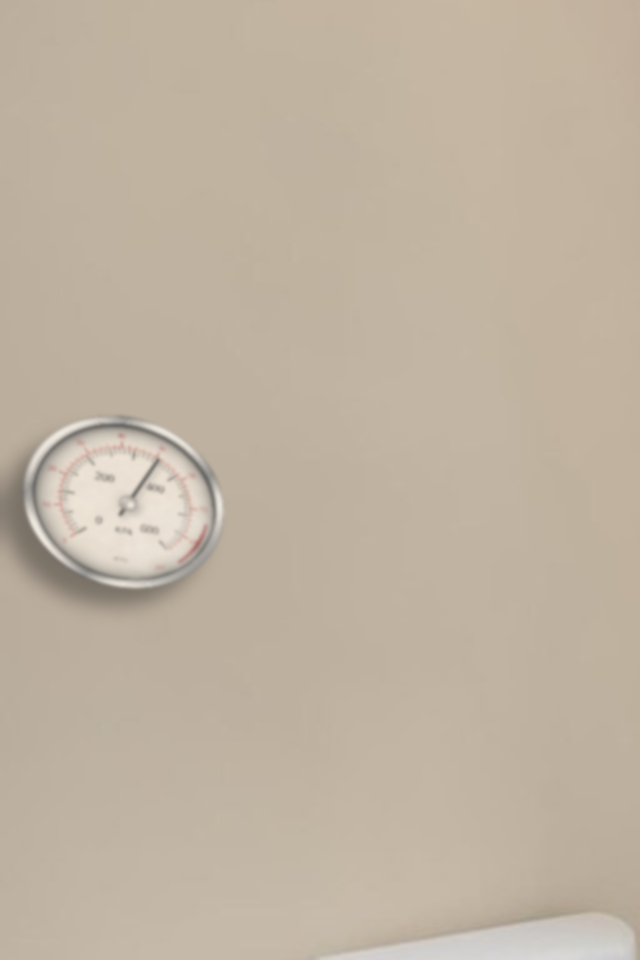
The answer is 350 kPa
